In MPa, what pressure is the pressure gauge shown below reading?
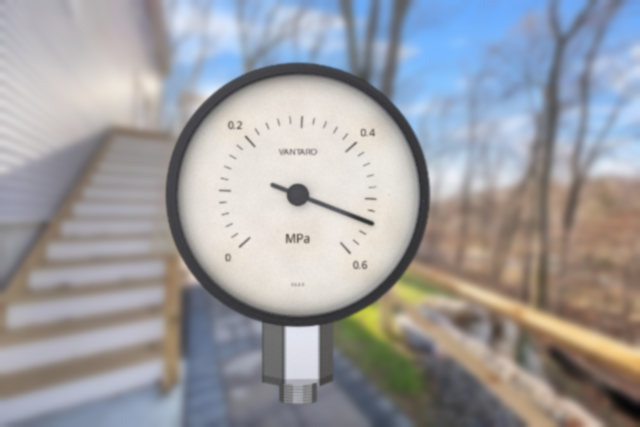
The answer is 0.54 MPa
